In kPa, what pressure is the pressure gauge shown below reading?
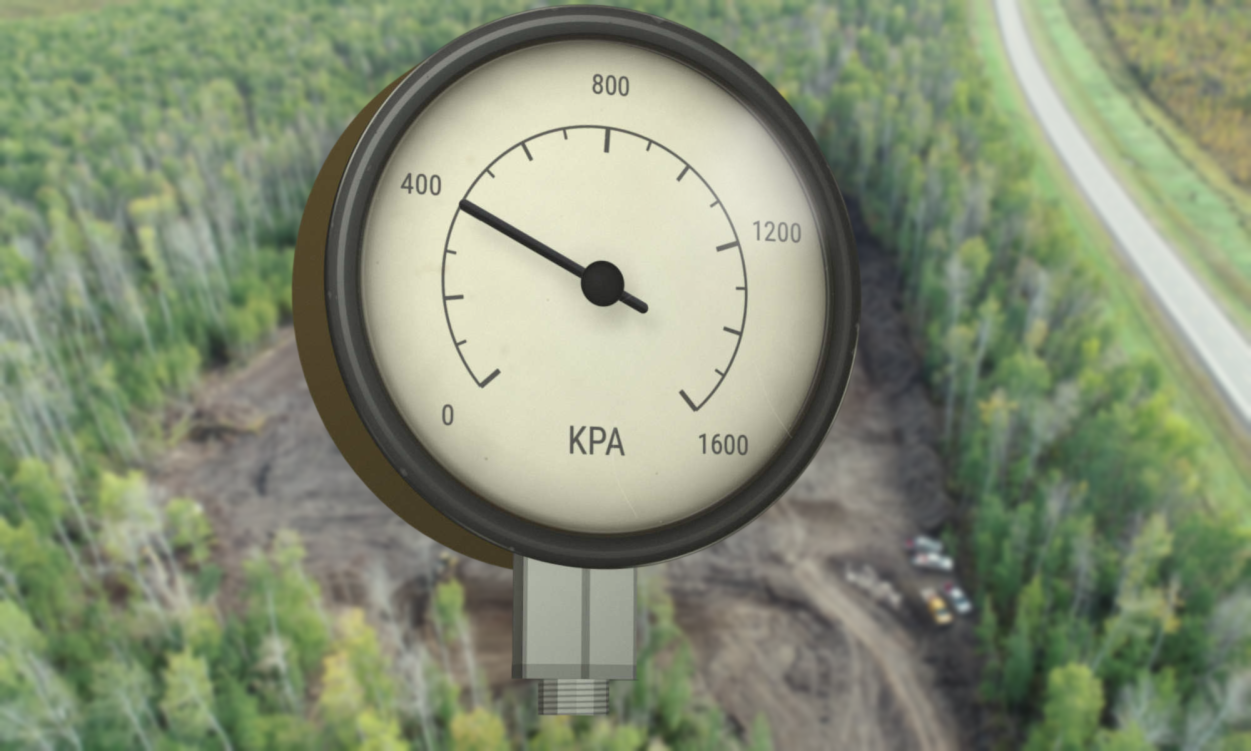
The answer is 400 kPa
